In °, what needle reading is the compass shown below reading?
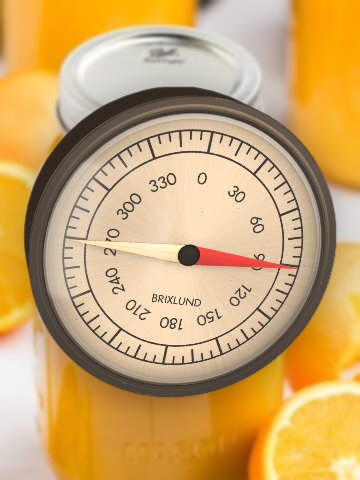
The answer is 90 °
